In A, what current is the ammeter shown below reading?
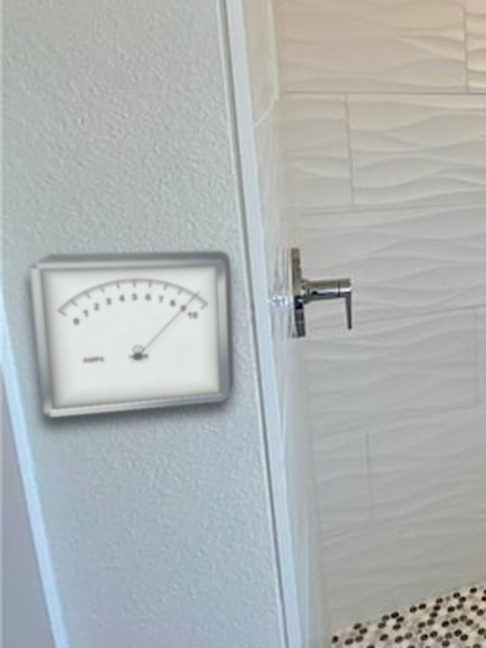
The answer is 9 A
